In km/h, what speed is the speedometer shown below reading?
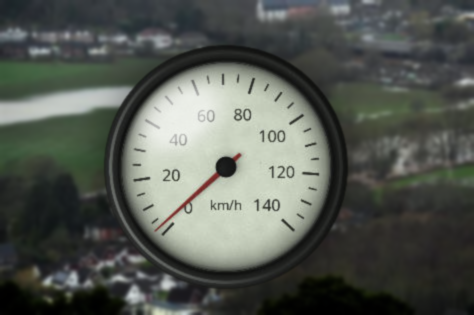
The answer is 2.5 km/h
